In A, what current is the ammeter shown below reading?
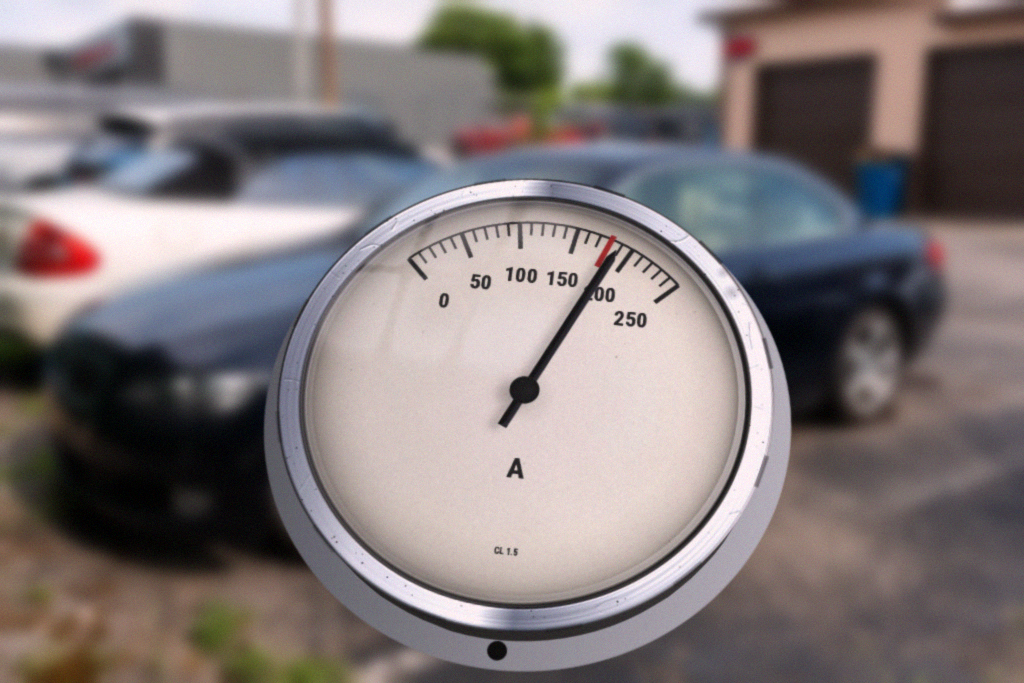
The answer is 190 A
